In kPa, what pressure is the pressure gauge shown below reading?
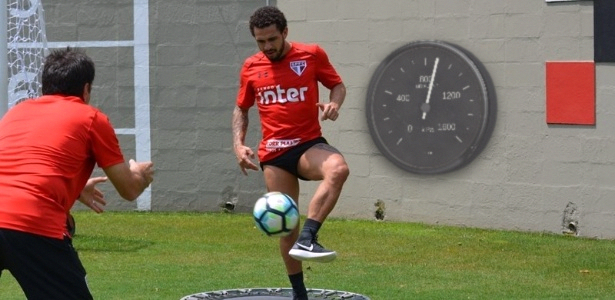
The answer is 900 kPa
